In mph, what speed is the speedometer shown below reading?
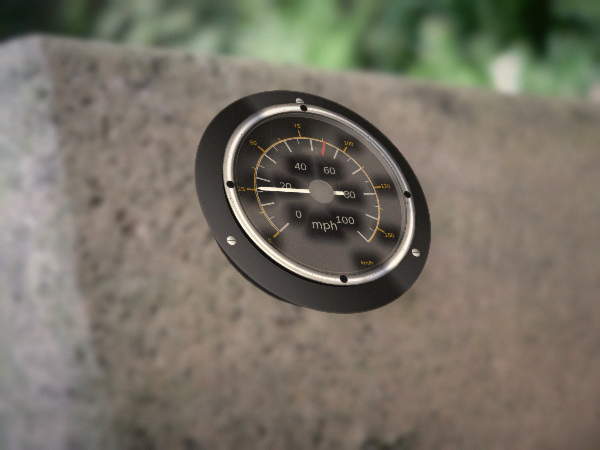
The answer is 15 mph
